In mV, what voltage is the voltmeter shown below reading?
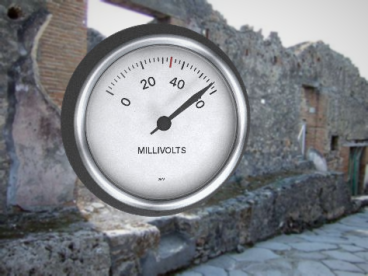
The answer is 56 mV
